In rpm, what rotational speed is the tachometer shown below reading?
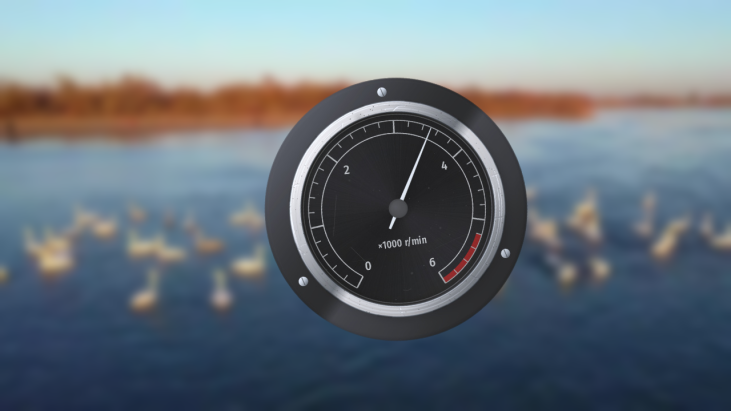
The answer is 3500 rpm
